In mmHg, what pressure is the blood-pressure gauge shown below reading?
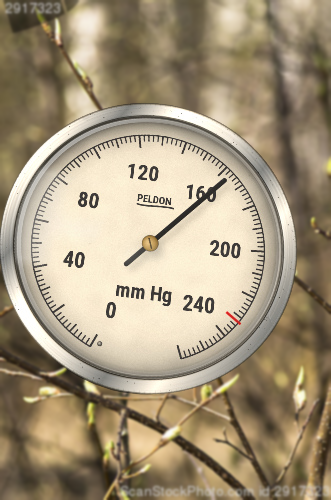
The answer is 164 mmHg
